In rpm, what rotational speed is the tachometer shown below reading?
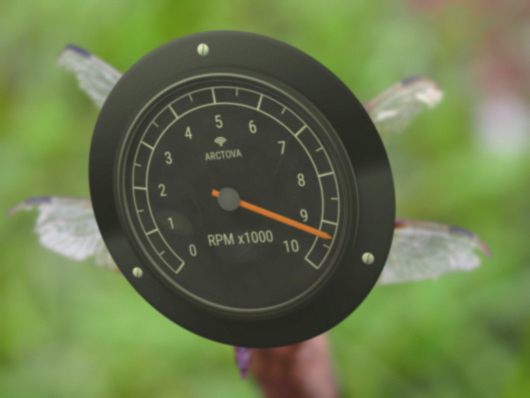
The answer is 9250 rpm
